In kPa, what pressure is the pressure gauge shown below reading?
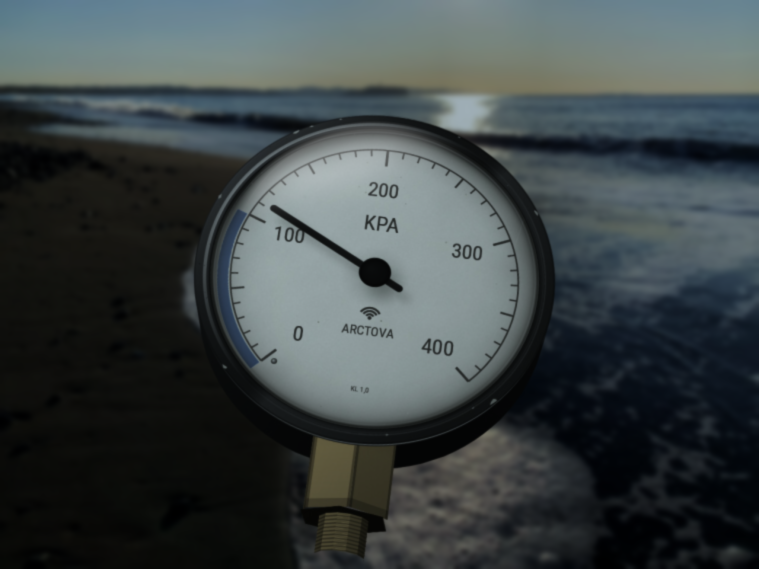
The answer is 110 kPa
